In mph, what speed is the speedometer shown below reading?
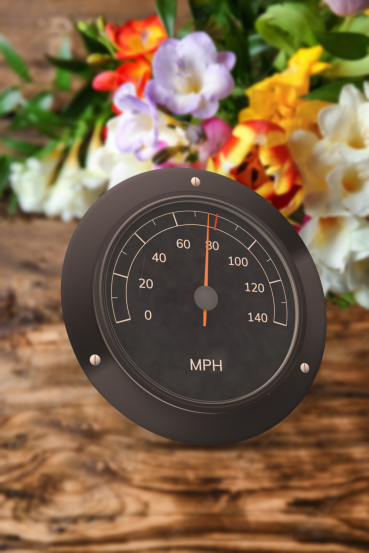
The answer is 75 mph
